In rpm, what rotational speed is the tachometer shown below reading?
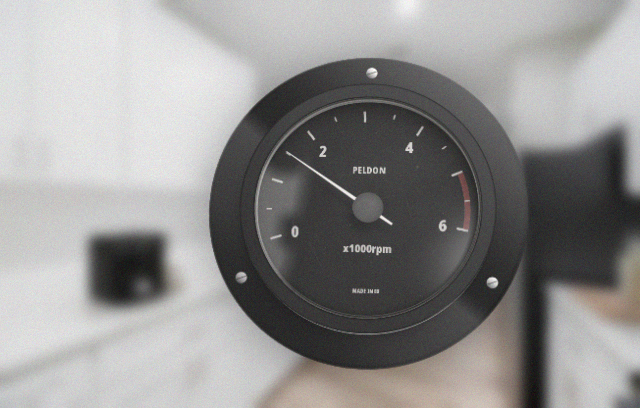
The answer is 1500 rpm
